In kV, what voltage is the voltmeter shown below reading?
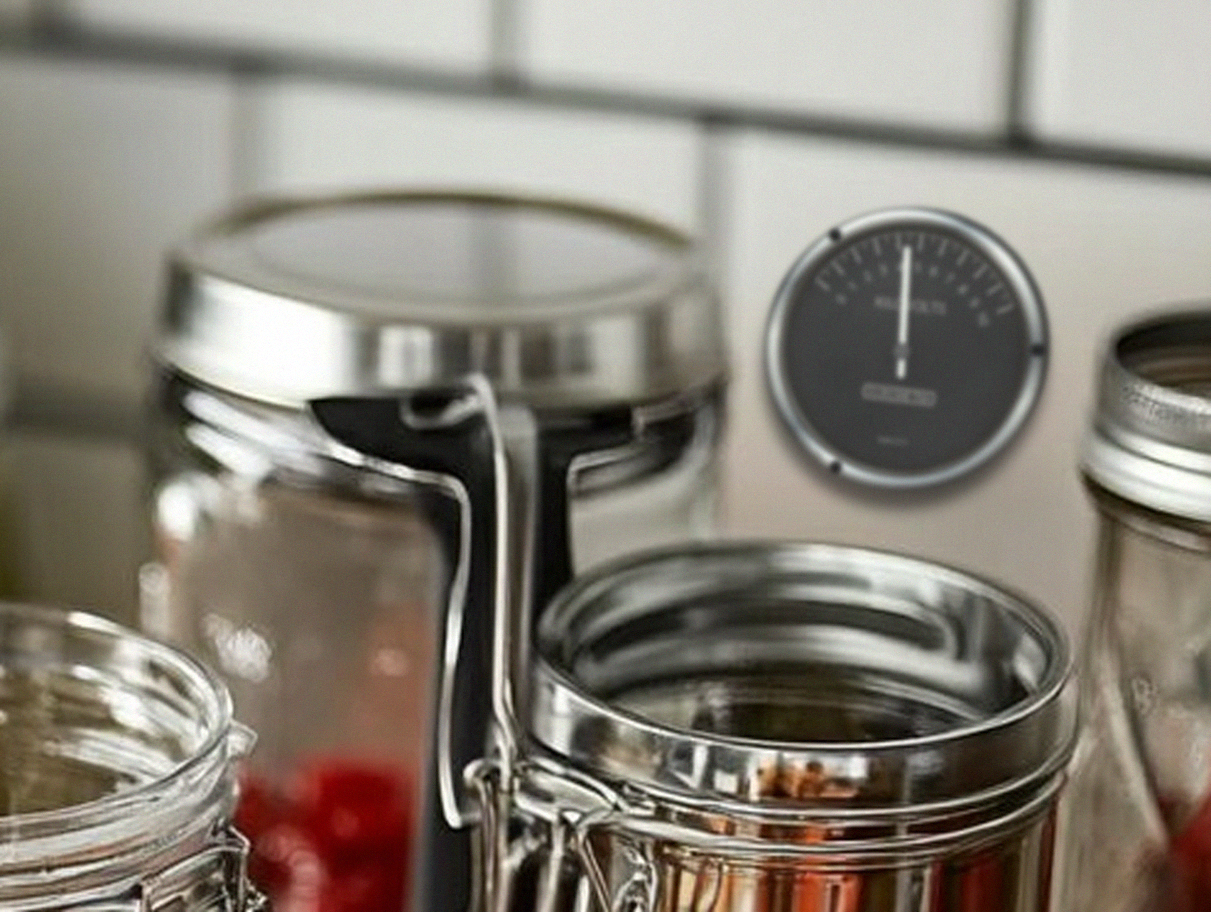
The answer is 4.5 kV
